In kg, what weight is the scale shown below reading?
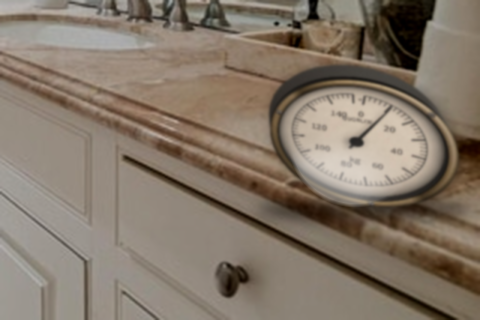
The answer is 10 kg
